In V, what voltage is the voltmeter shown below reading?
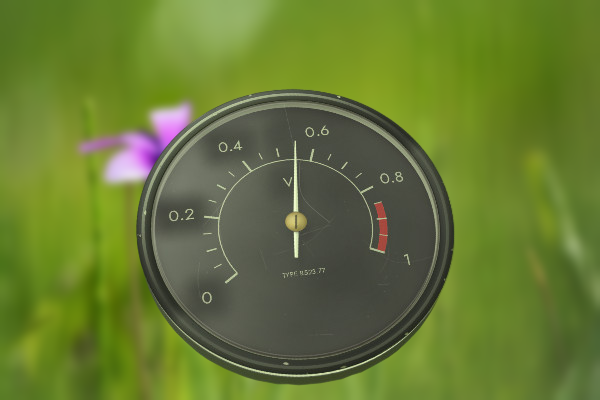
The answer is 0.55 V
